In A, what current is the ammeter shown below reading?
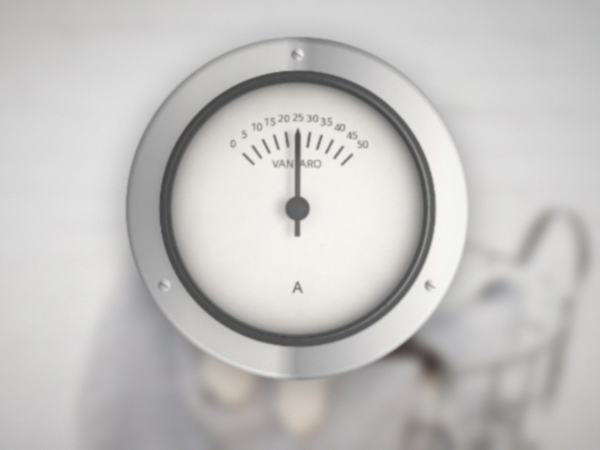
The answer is 25 A
